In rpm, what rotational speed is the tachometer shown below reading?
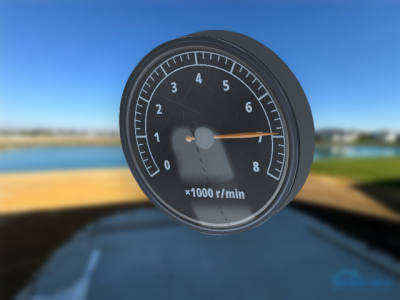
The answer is 6900 rpm
